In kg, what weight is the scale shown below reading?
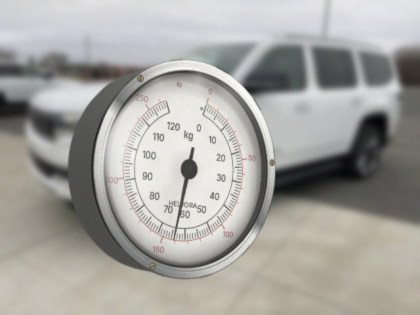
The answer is 65 kg
